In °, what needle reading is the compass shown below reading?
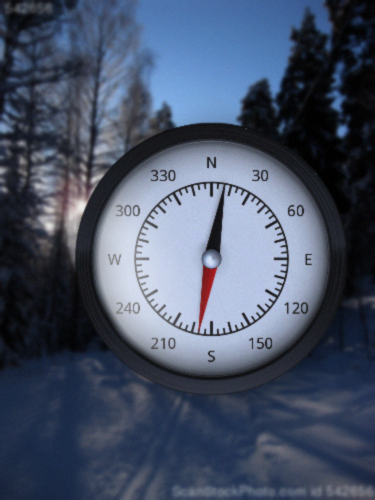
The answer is 190 °
